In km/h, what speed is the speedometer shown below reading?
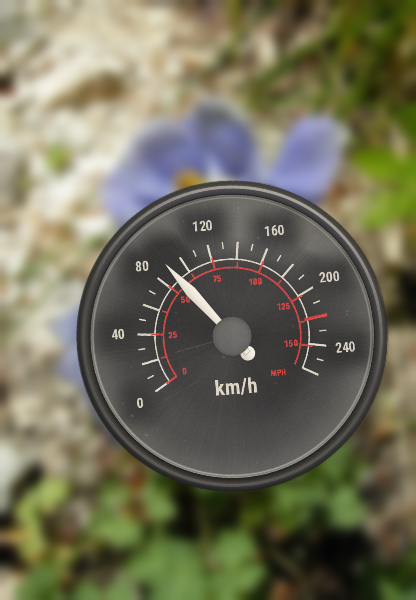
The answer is 90 km/h
